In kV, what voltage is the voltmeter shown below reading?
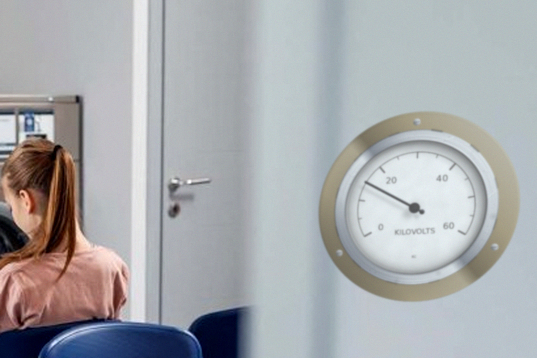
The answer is 15 kV
